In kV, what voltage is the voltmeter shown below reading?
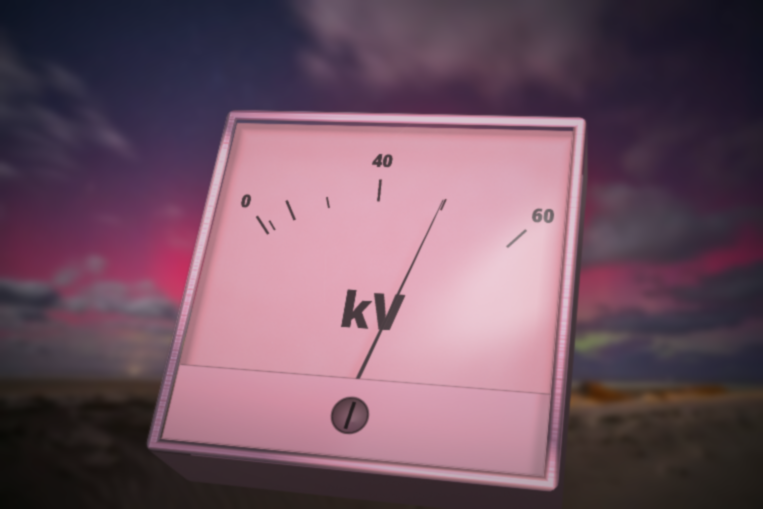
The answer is 50 kV
